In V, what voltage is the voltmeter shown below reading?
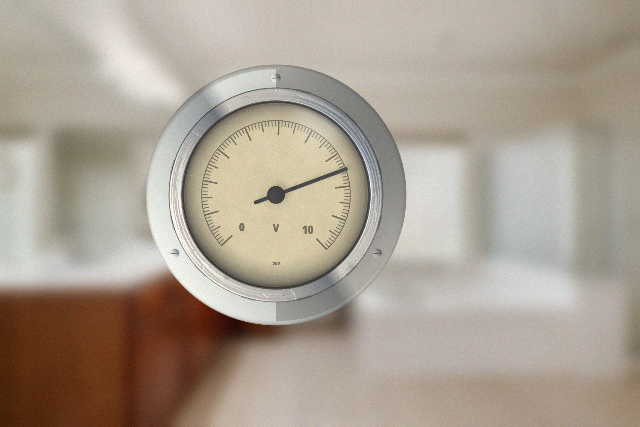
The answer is 7.5 V
